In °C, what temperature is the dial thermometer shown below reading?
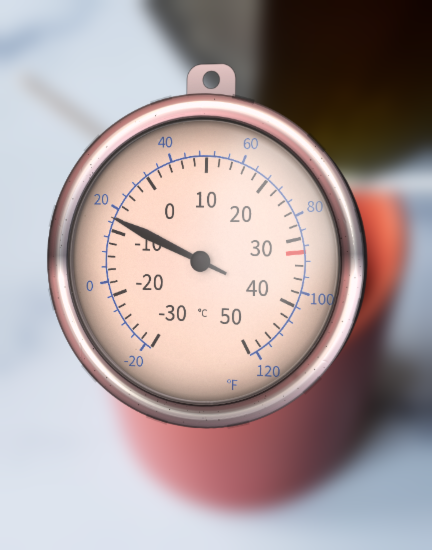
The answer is -8 °C
